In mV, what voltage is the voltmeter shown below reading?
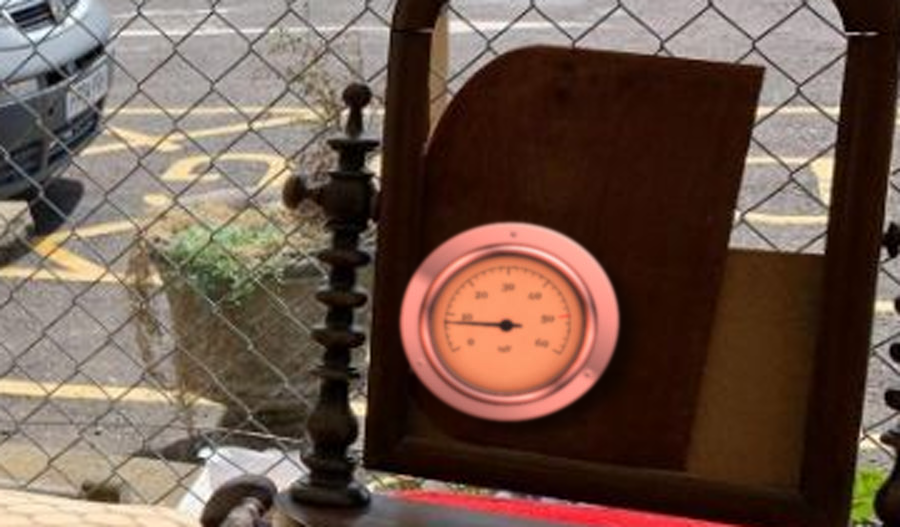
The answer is 8 mV
